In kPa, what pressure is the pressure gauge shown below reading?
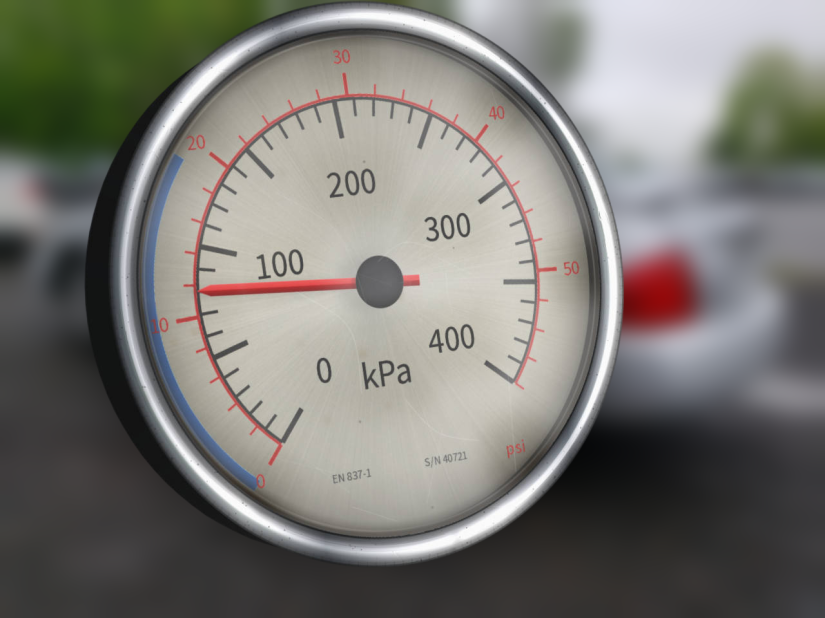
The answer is 80 kPa
